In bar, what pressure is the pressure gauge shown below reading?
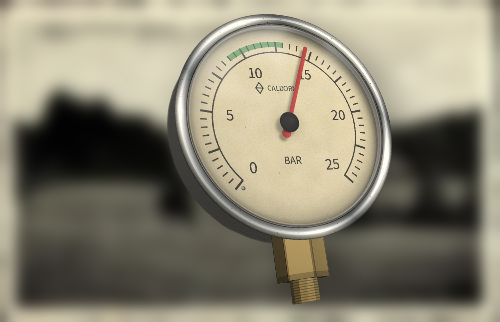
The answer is 14.5 bar
